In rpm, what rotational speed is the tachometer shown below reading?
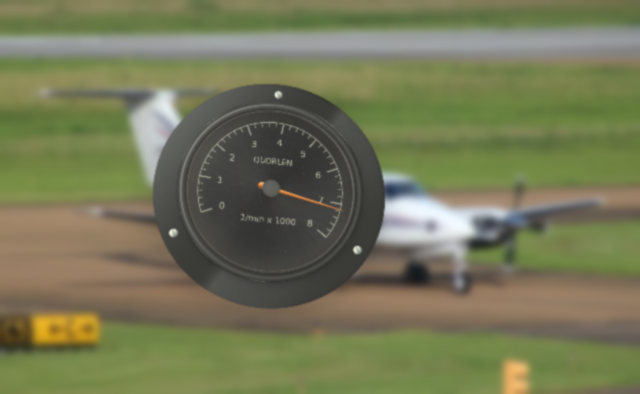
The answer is 7200 rpm
